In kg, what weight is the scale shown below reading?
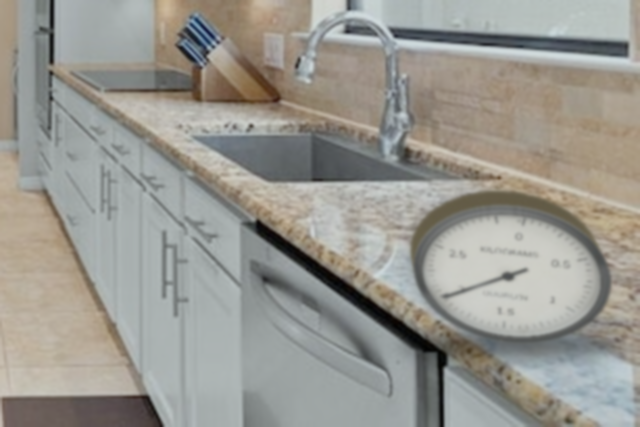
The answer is 2 kg
